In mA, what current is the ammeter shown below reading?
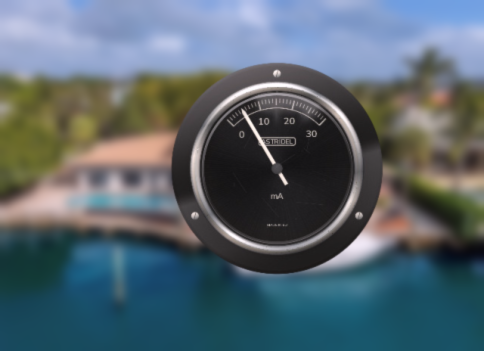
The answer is 5 mA
